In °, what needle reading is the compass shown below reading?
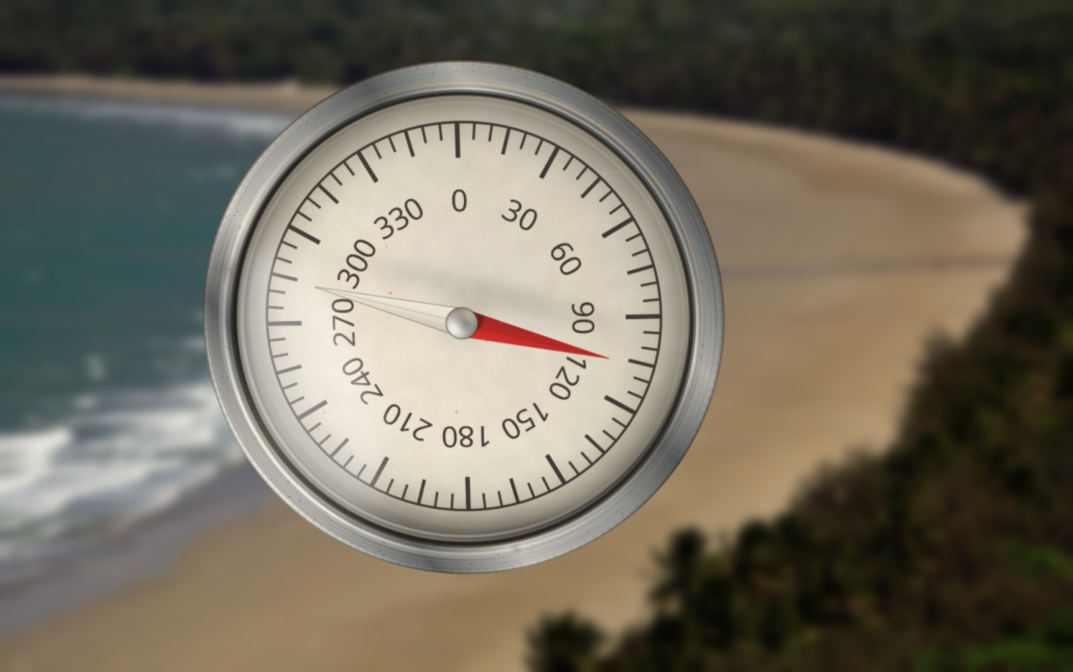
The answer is 105 °
